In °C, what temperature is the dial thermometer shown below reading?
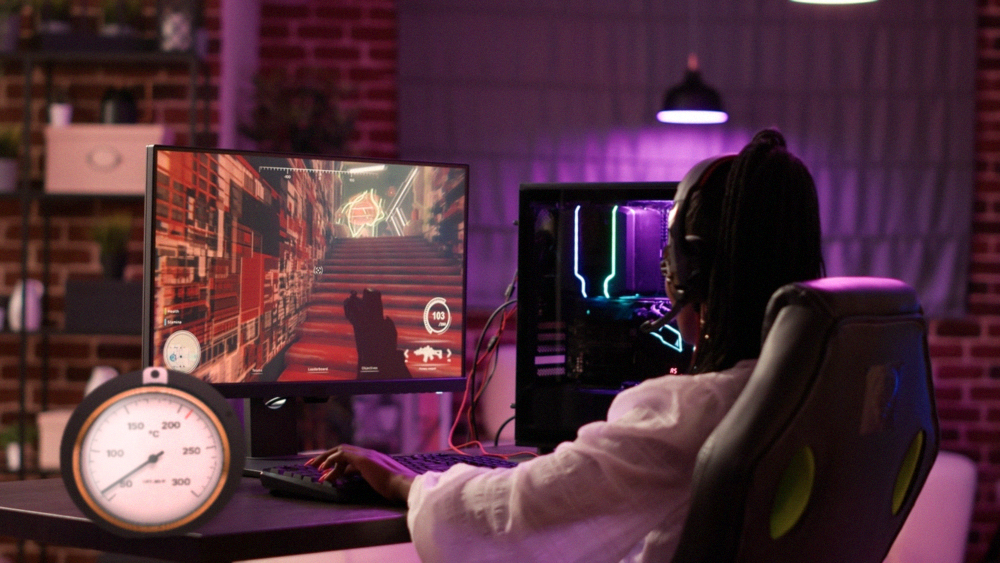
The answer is 60 °C
